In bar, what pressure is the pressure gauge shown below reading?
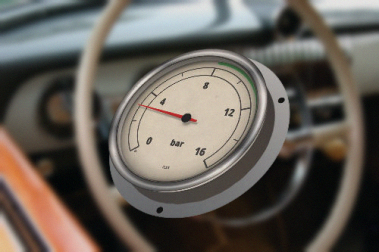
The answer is 3 bar
